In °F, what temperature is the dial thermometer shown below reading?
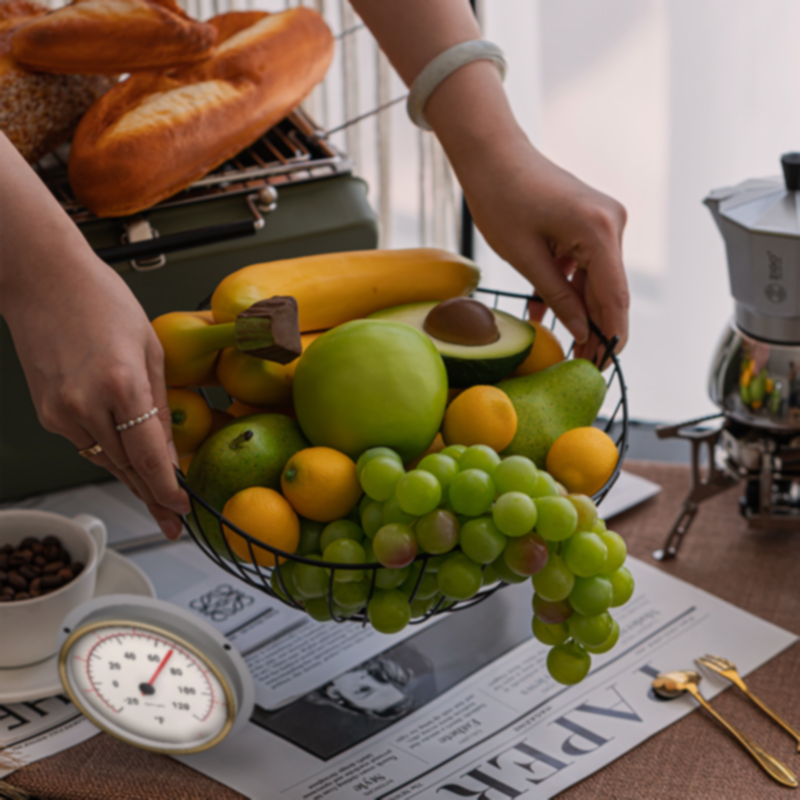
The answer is 68 °F
